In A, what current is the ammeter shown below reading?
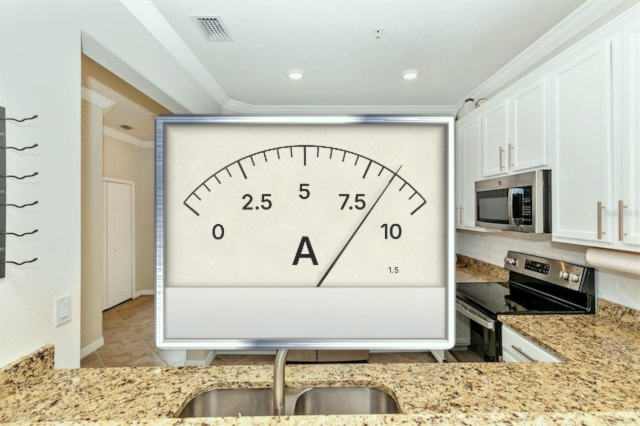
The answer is 8.5 A
